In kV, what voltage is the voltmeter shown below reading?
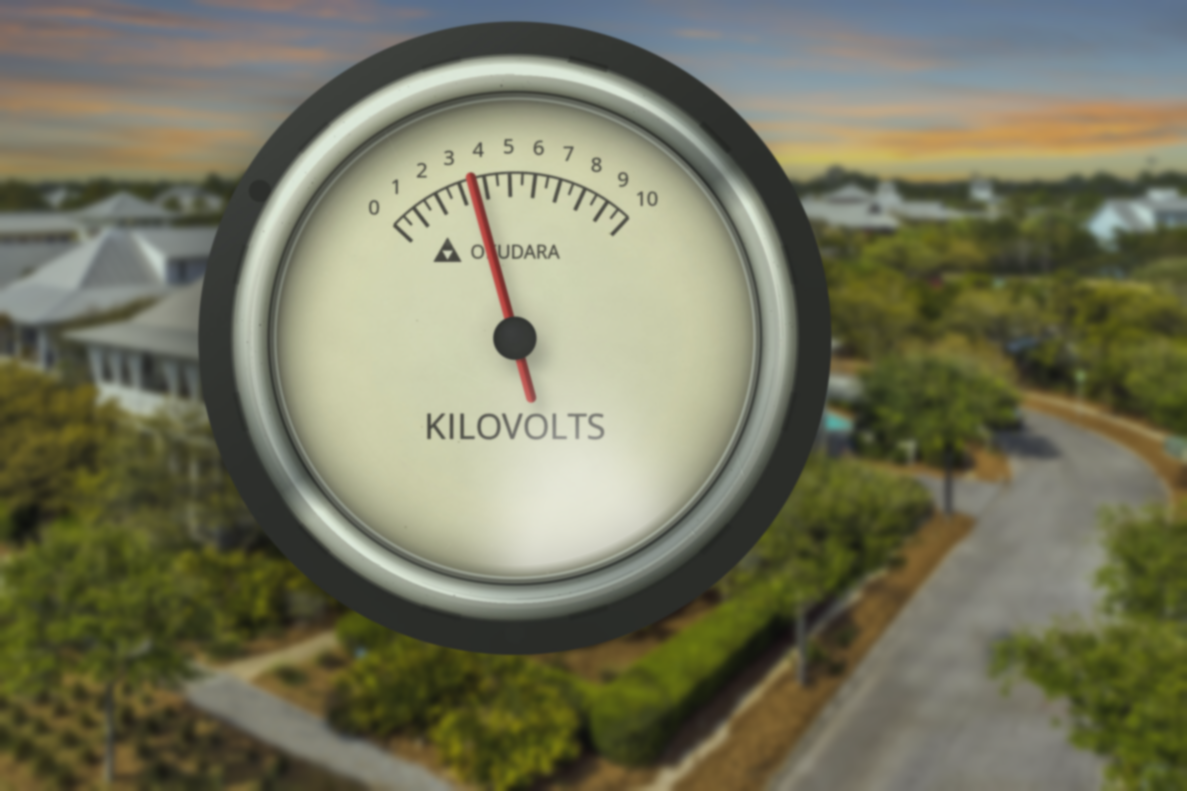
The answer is 3.5 kV
